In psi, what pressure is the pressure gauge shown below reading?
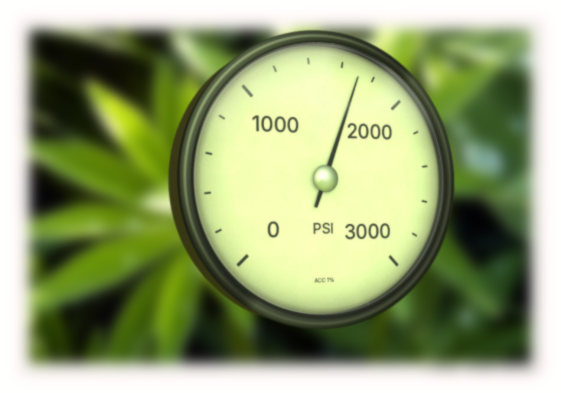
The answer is 1700 psi
